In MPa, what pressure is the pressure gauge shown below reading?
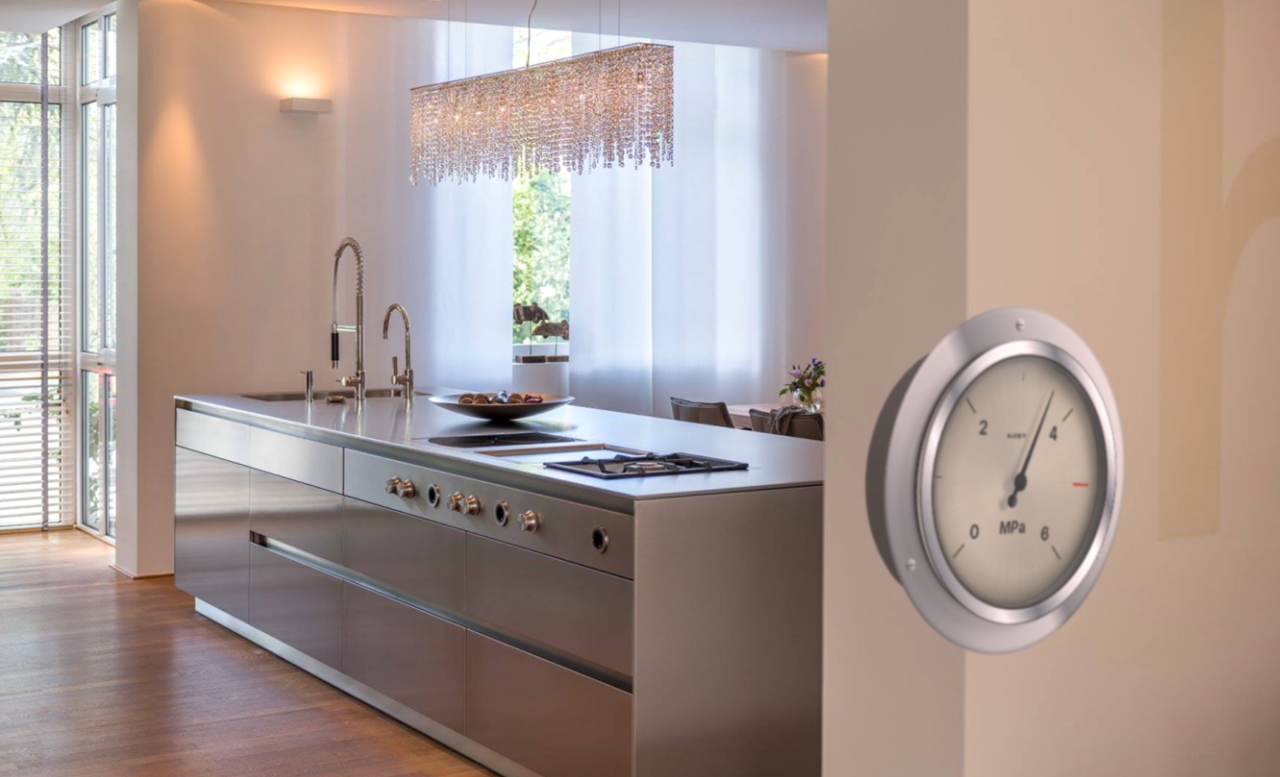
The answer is 3.5 MPa
